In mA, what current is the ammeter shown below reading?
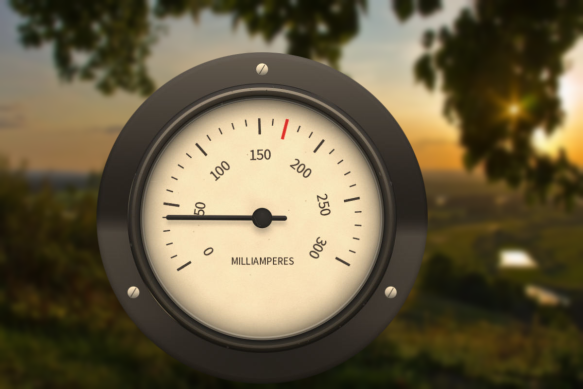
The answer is 40 mA
